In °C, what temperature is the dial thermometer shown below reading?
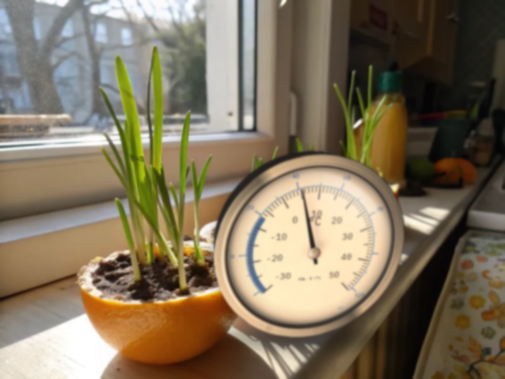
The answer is 5 °C
